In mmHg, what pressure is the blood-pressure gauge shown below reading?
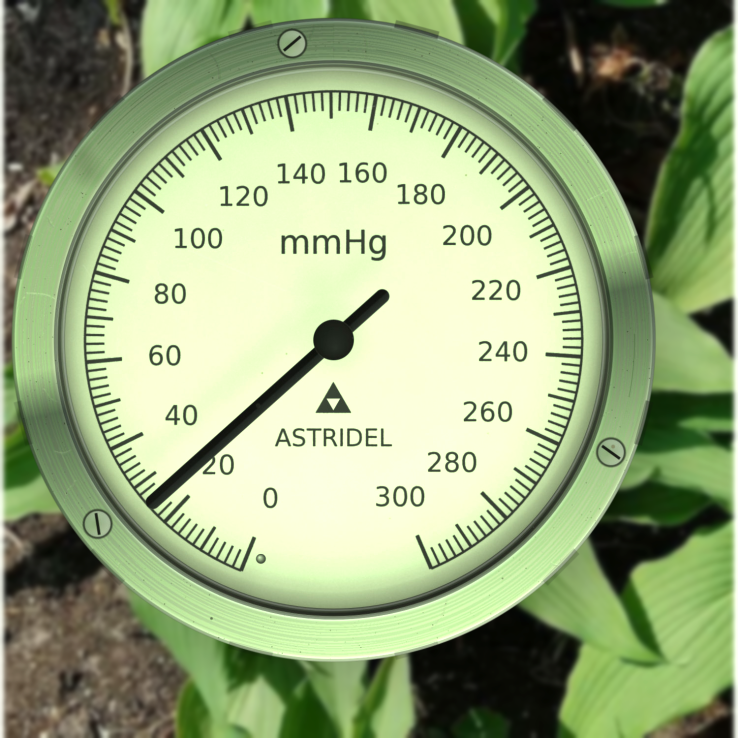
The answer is 25 mmHg
